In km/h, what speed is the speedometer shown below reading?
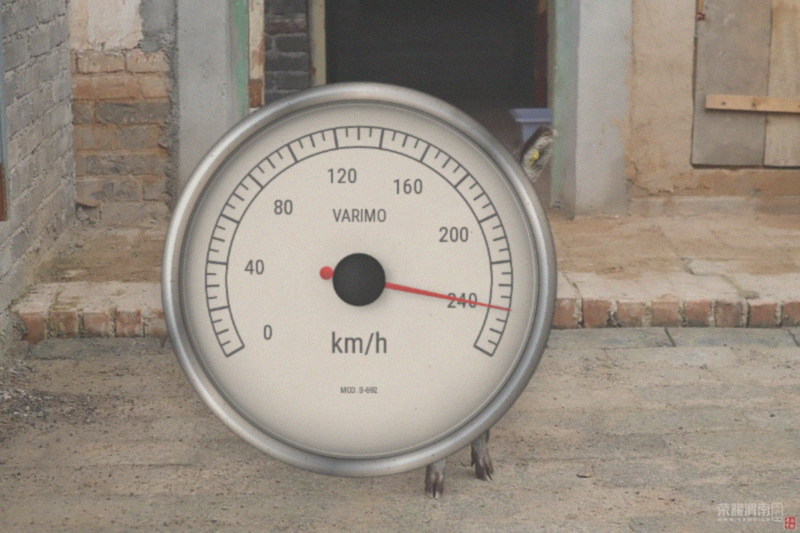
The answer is 240 km/h
